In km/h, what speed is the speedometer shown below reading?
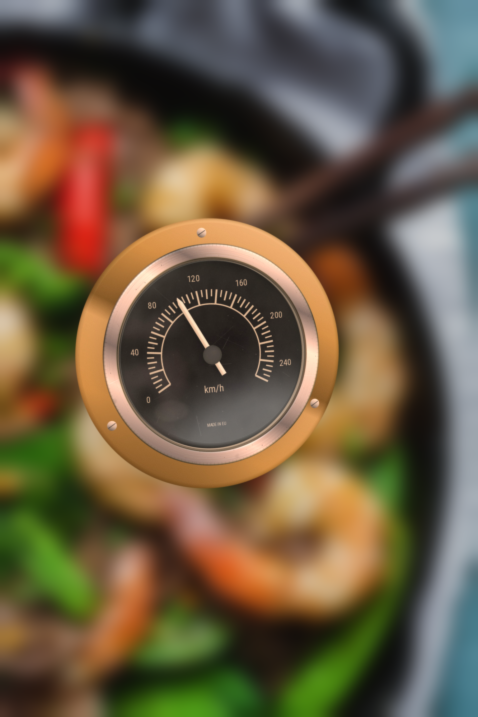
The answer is 100 km/h
